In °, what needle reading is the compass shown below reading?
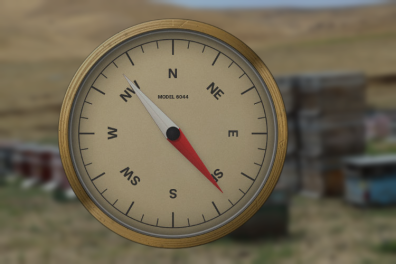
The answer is 140 °
